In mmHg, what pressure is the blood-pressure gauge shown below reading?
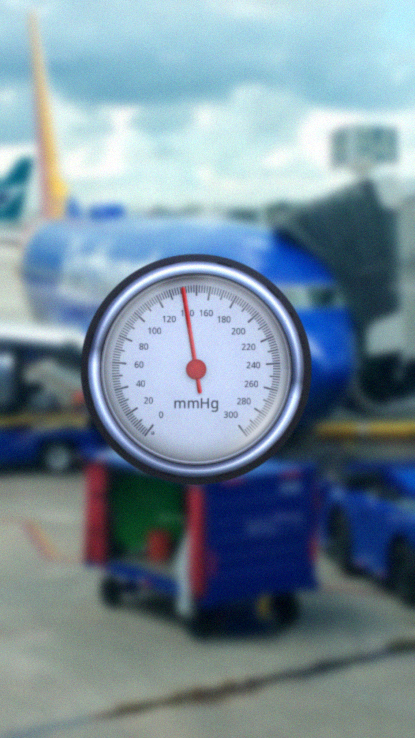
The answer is 140 mmHg
